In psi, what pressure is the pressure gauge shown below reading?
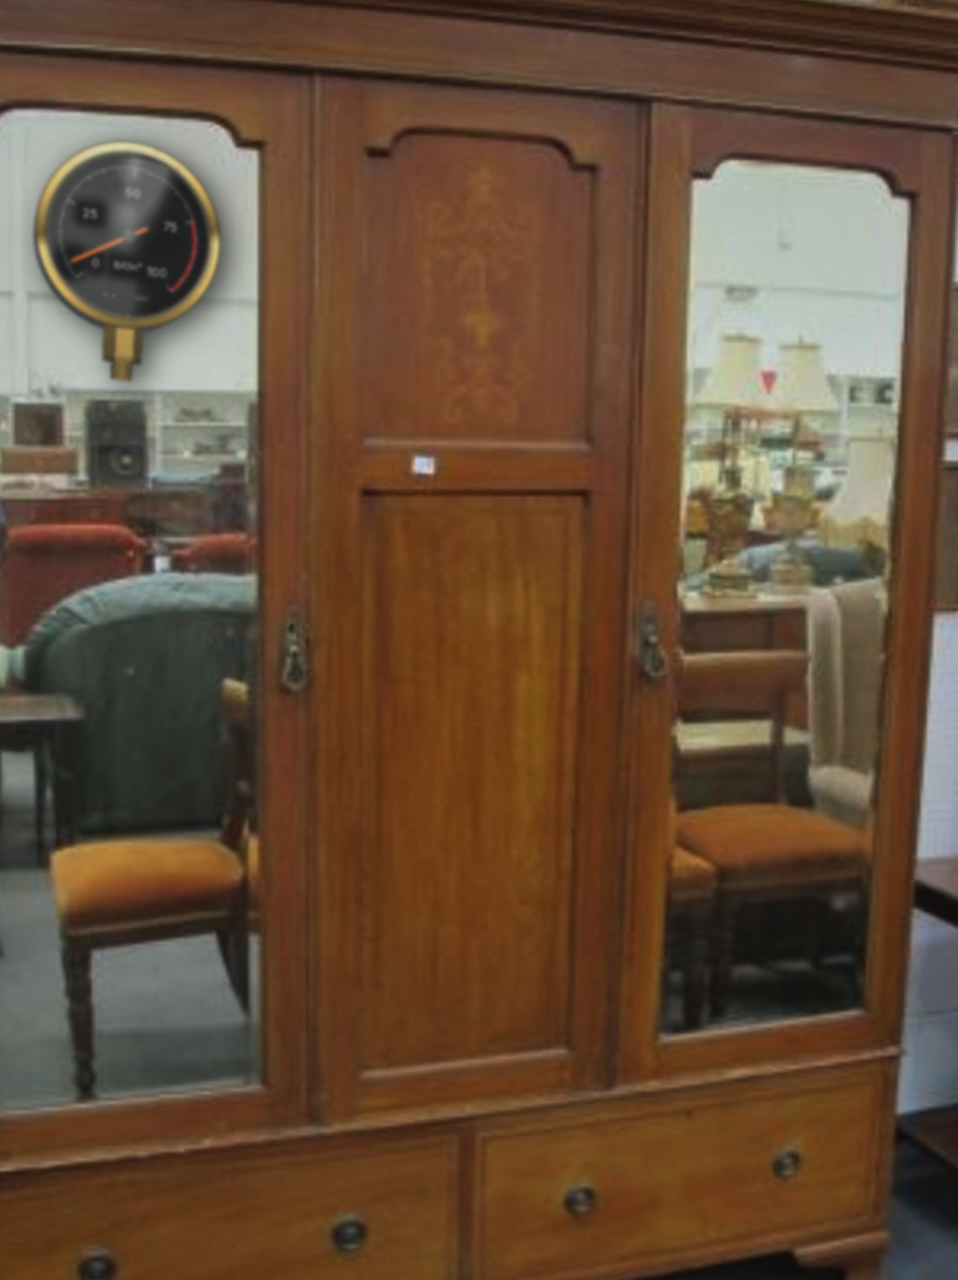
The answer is 5 psi
